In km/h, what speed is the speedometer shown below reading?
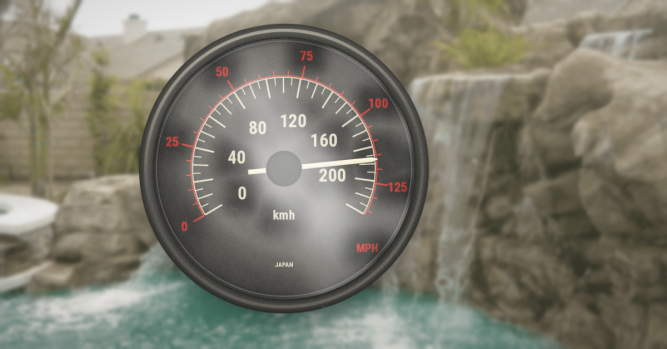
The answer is 187.5 km/h
